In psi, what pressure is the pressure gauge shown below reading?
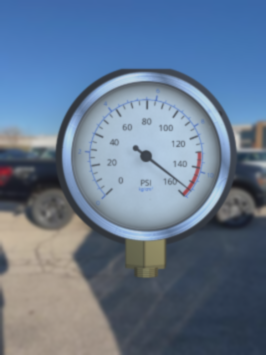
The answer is 155 psi
